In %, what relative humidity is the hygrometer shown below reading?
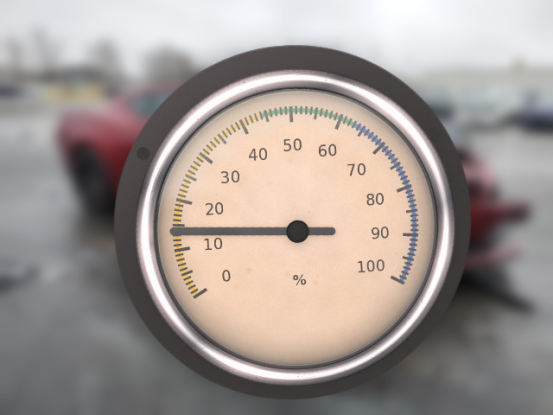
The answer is 14 %
